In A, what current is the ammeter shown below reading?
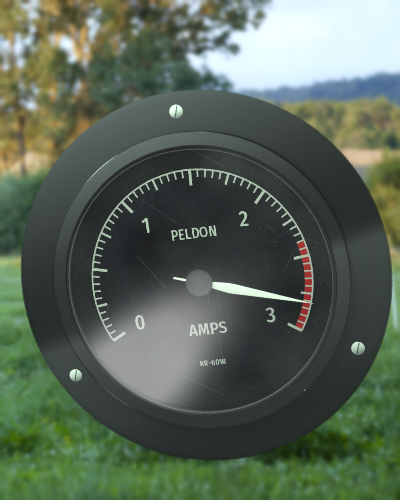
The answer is 2.8 A
